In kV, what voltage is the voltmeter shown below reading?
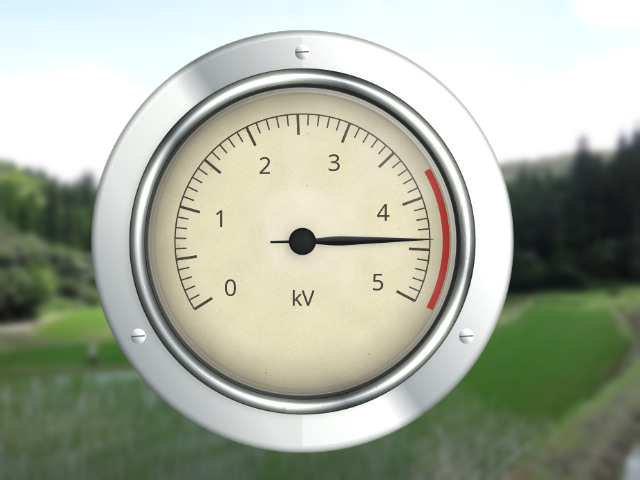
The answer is 4.4 kV
